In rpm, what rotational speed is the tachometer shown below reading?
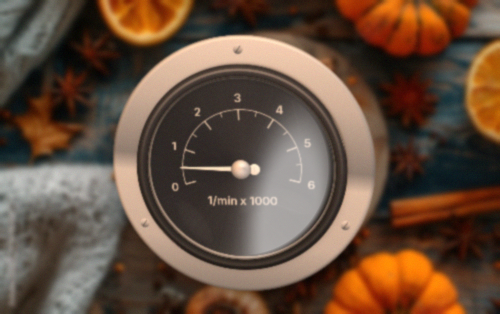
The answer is 500 rpm
